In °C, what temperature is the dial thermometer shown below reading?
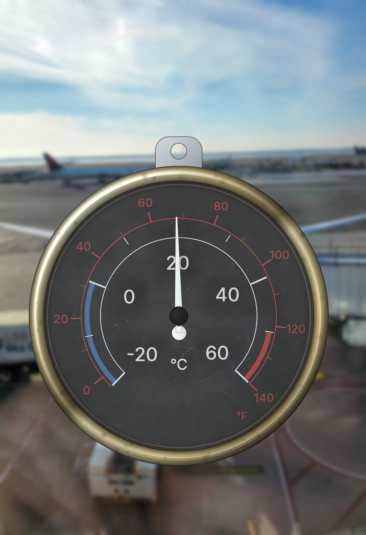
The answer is 20 °C
